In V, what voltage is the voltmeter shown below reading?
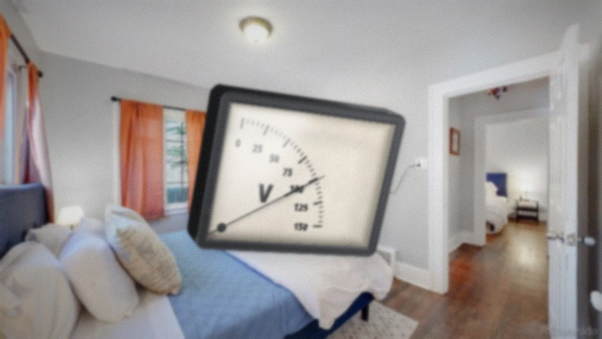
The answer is 100 V
